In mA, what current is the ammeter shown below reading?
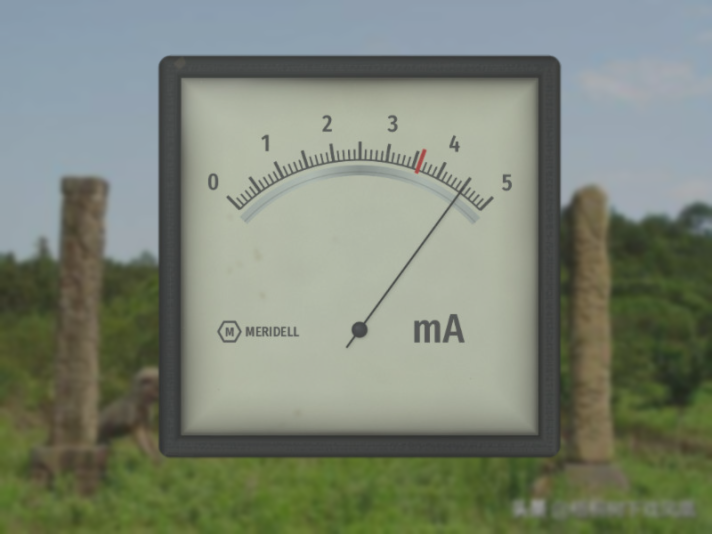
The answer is 4.5 mA
